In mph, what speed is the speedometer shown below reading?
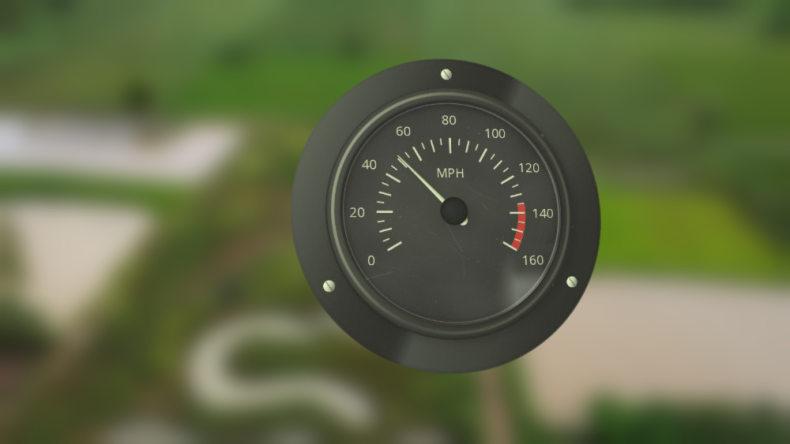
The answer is 50 mph
